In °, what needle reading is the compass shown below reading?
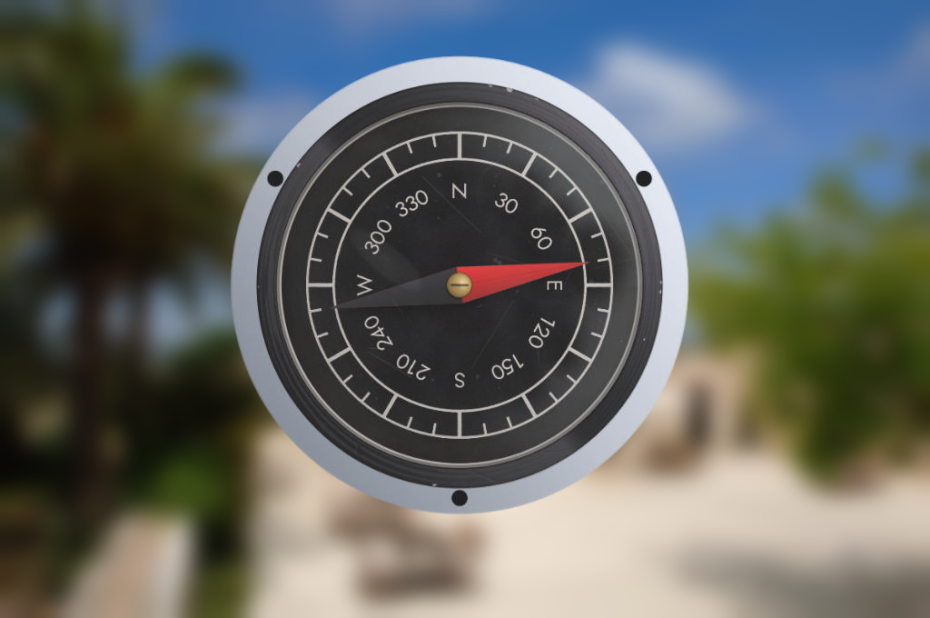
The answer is 80 °
